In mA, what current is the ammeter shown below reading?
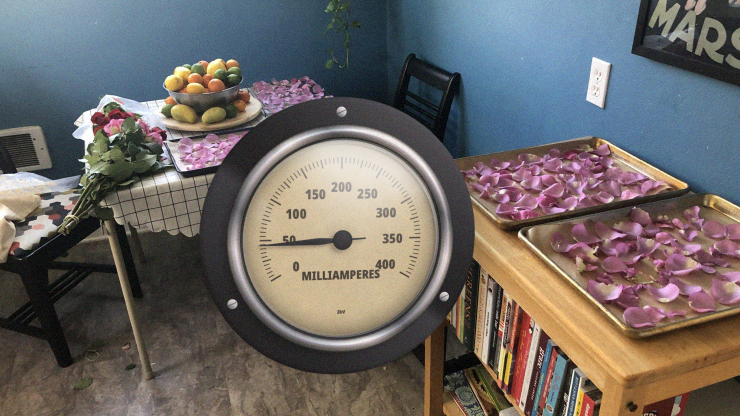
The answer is 45 mA
